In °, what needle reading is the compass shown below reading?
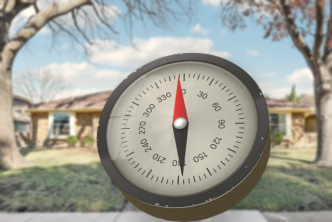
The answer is 355 °
